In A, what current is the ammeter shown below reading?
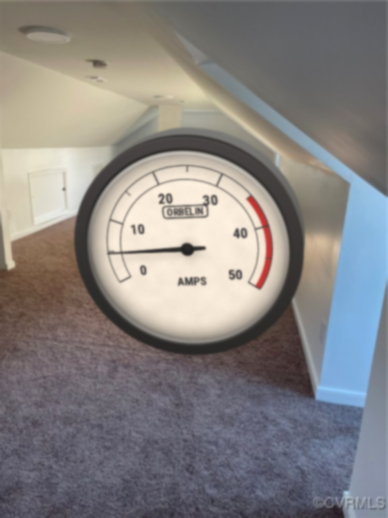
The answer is 5 A
